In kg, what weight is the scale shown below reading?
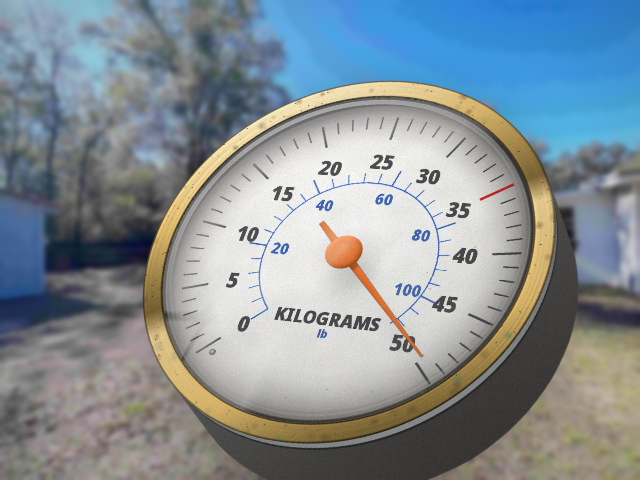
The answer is 49.5 kg
